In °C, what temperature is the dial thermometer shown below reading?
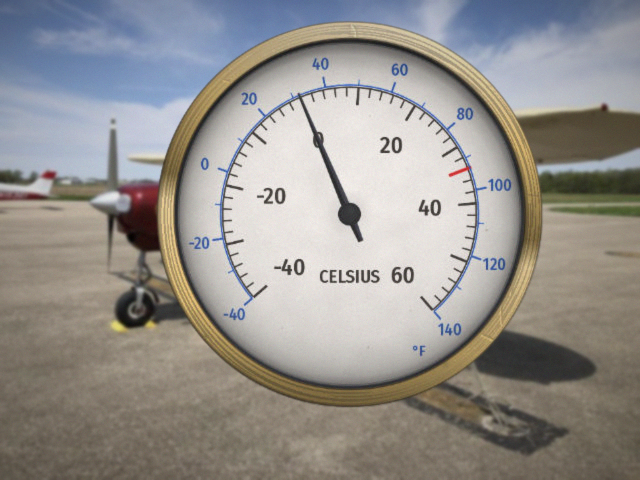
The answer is 0 °C
